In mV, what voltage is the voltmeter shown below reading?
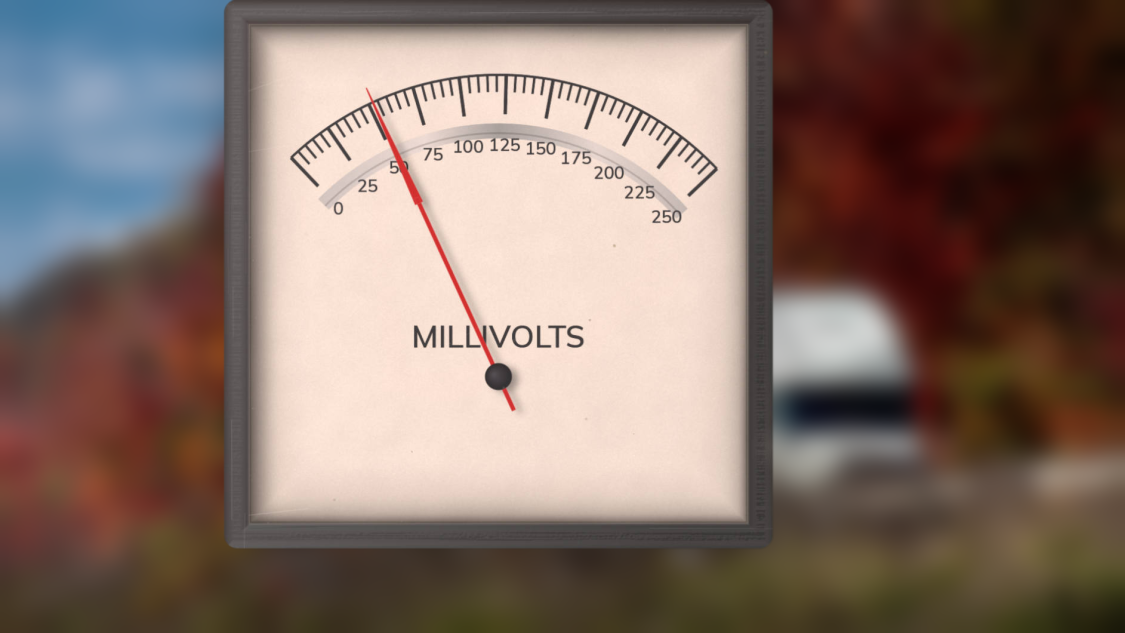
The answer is 52.5 mV
